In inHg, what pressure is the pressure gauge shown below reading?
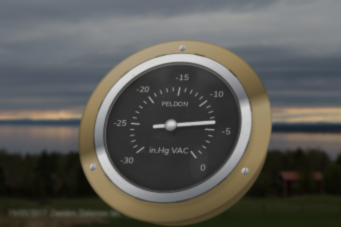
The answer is -6 inHg
